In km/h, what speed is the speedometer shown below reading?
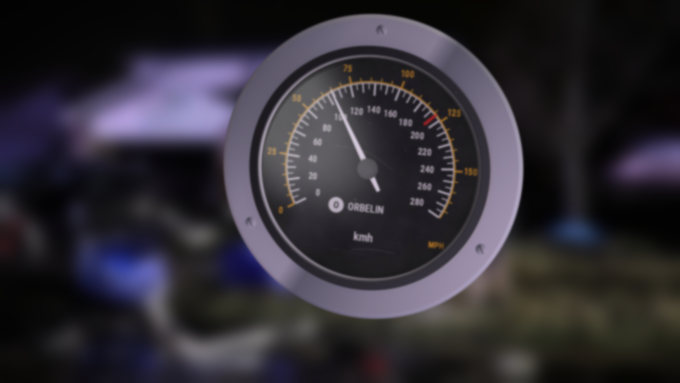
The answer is 105 km/h
